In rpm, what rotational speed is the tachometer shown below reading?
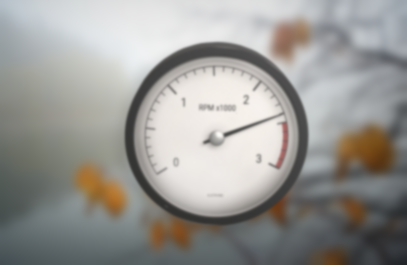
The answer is 2400 rpm
